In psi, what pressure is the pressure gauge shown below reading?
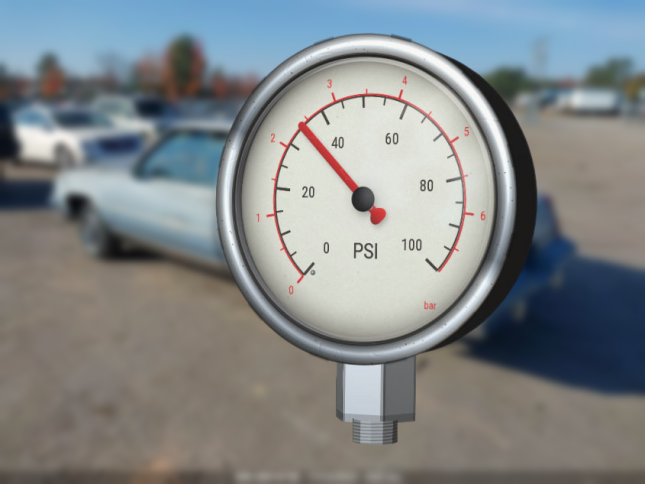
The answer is 35 psi
